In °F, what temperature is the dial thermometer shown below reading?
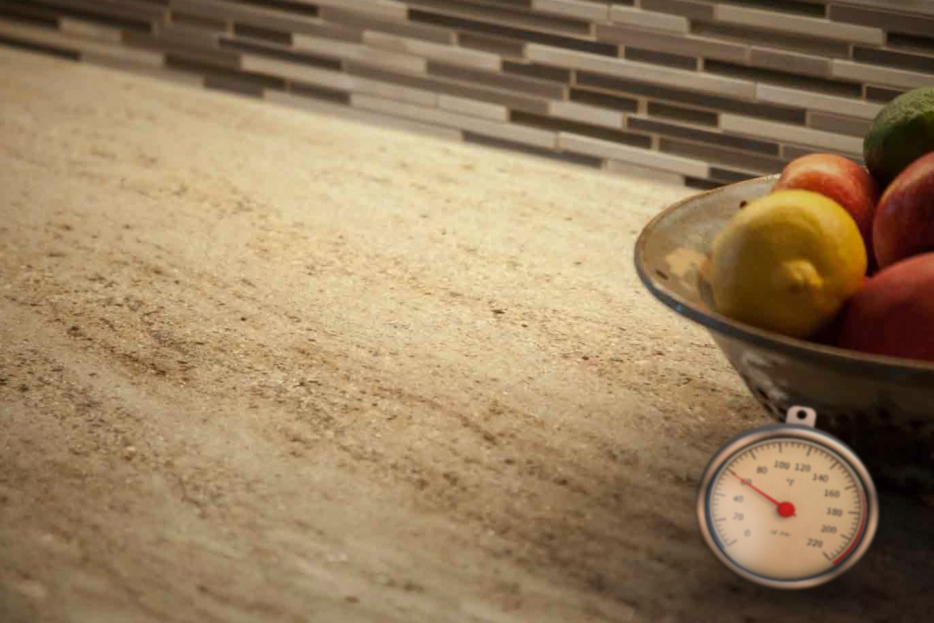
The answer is 60 °F
